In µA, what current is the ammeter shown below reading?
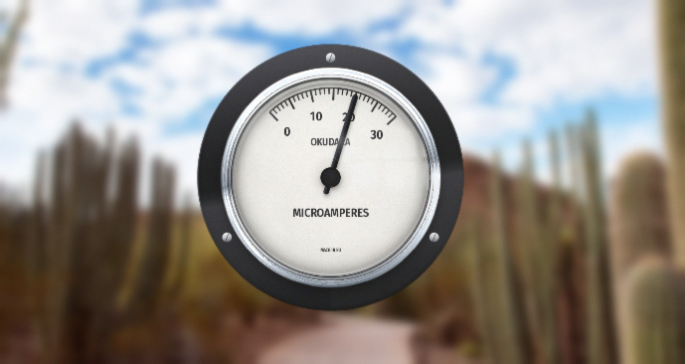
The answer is 20 µA
